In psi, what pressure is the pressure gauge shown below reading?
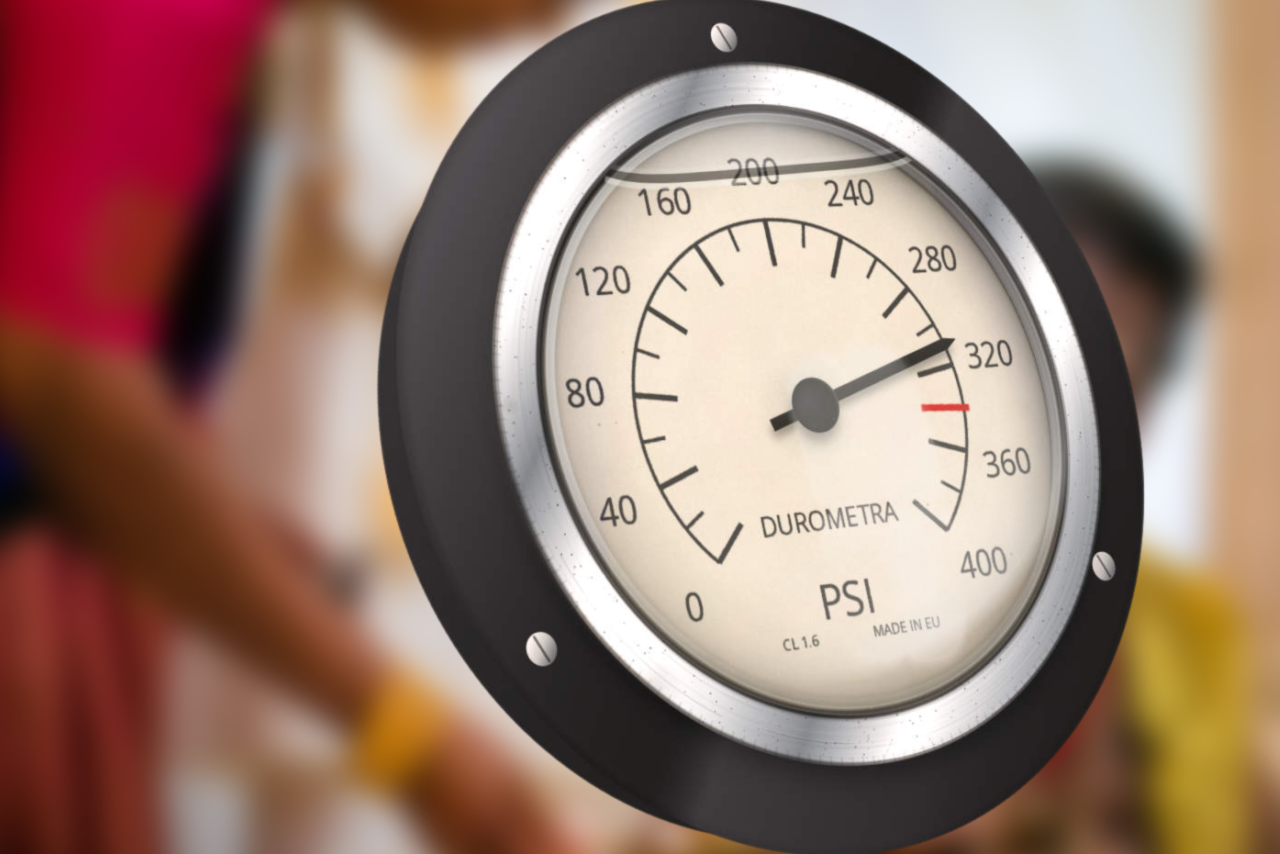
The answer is 310 psi
